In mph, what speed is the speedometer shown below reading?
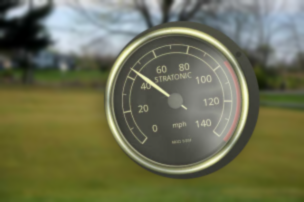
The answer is 45 mph
